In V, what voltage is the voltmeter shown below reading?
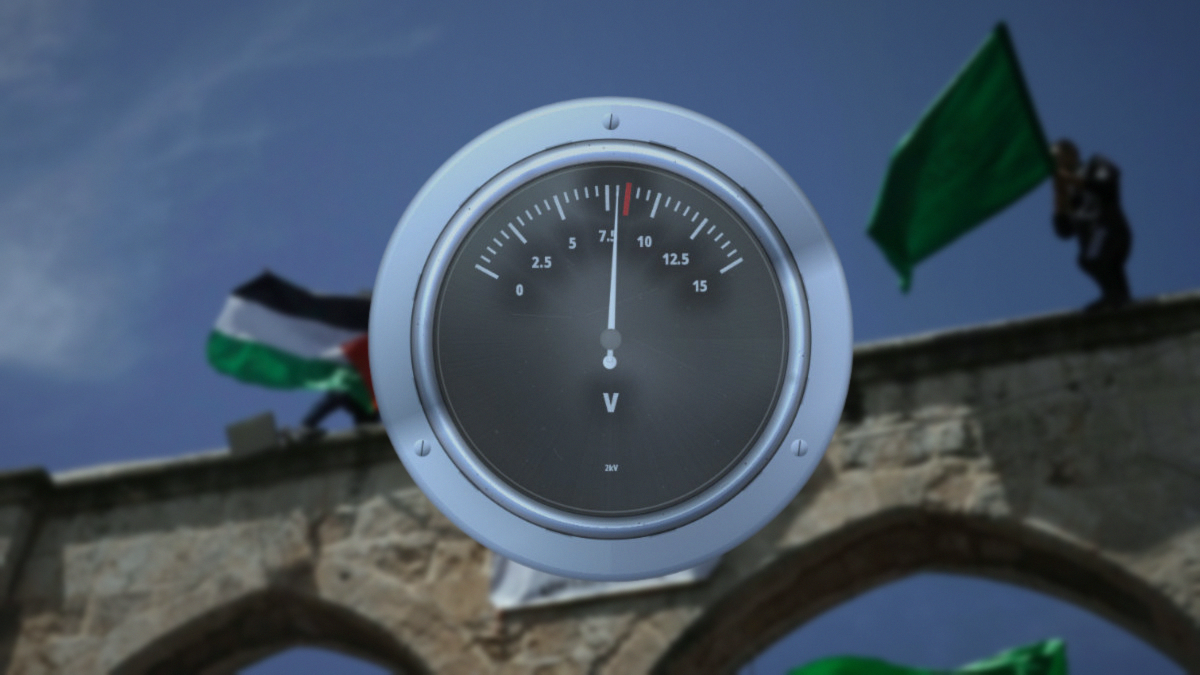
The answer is 8 V
